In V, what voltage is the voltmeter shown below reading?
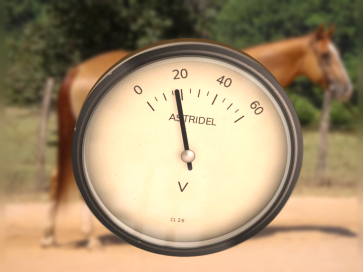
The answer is 17.5 V
